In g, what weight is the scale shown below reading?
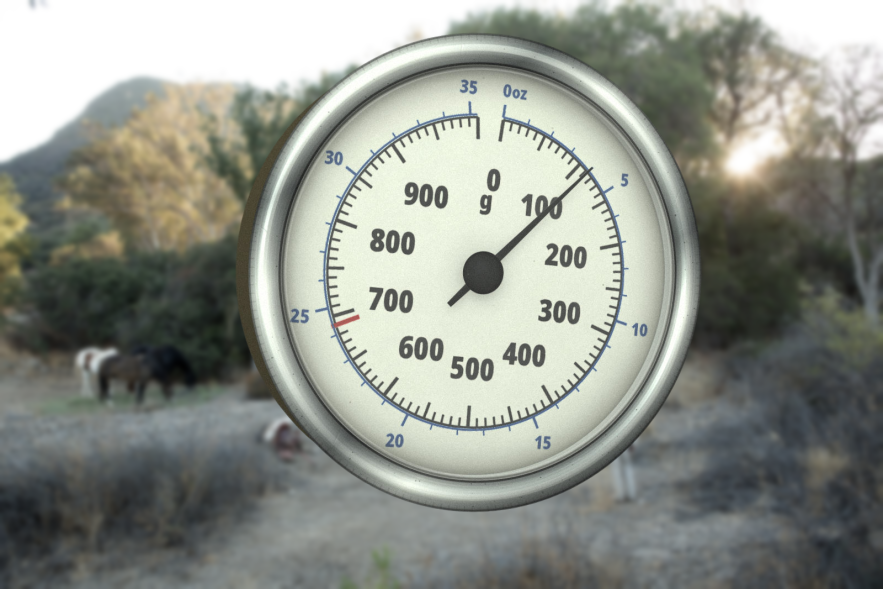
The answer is 110 g
